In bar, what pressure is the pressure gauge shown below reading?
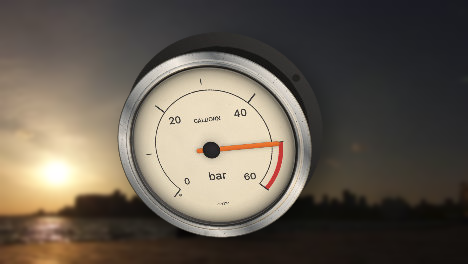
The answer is 50 bar
